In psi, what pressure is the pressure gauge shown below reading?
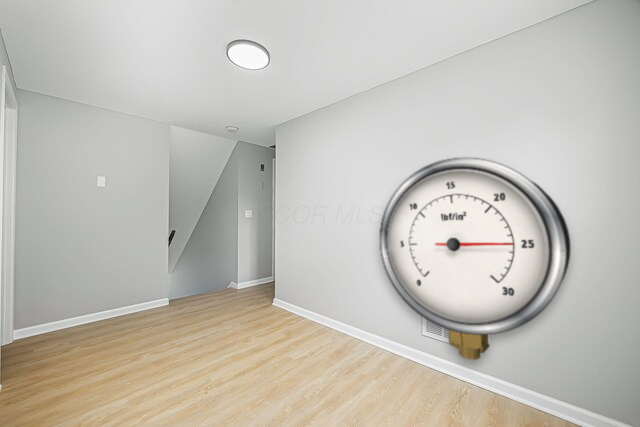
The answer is 25 psi
